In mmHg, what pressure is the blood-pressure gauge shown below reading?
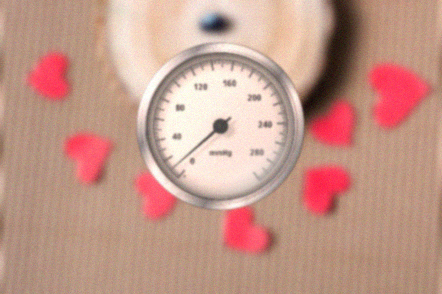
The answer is 10 mmHg
